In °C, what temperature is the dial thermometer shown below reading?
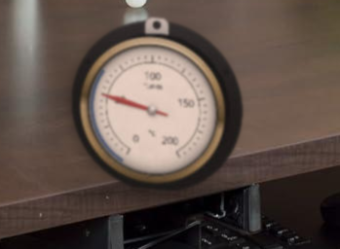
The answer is 50 °C
